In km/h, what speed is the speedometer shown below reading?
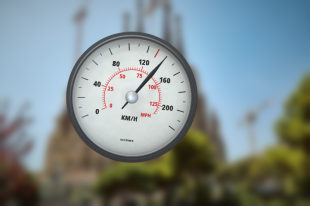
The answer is 140 km/h
